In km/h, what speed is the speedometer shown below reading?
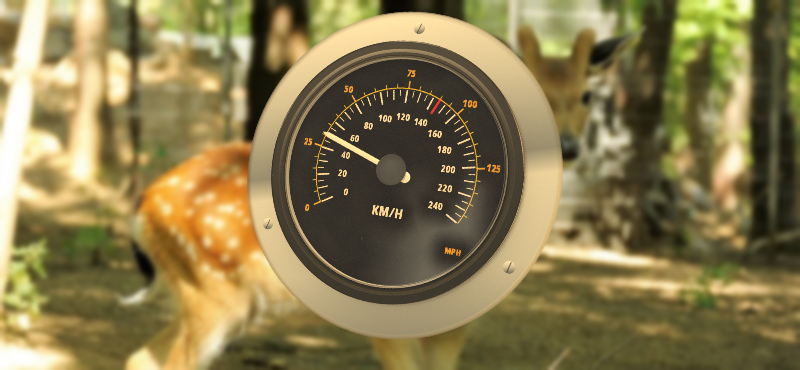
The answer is 50 km/h
